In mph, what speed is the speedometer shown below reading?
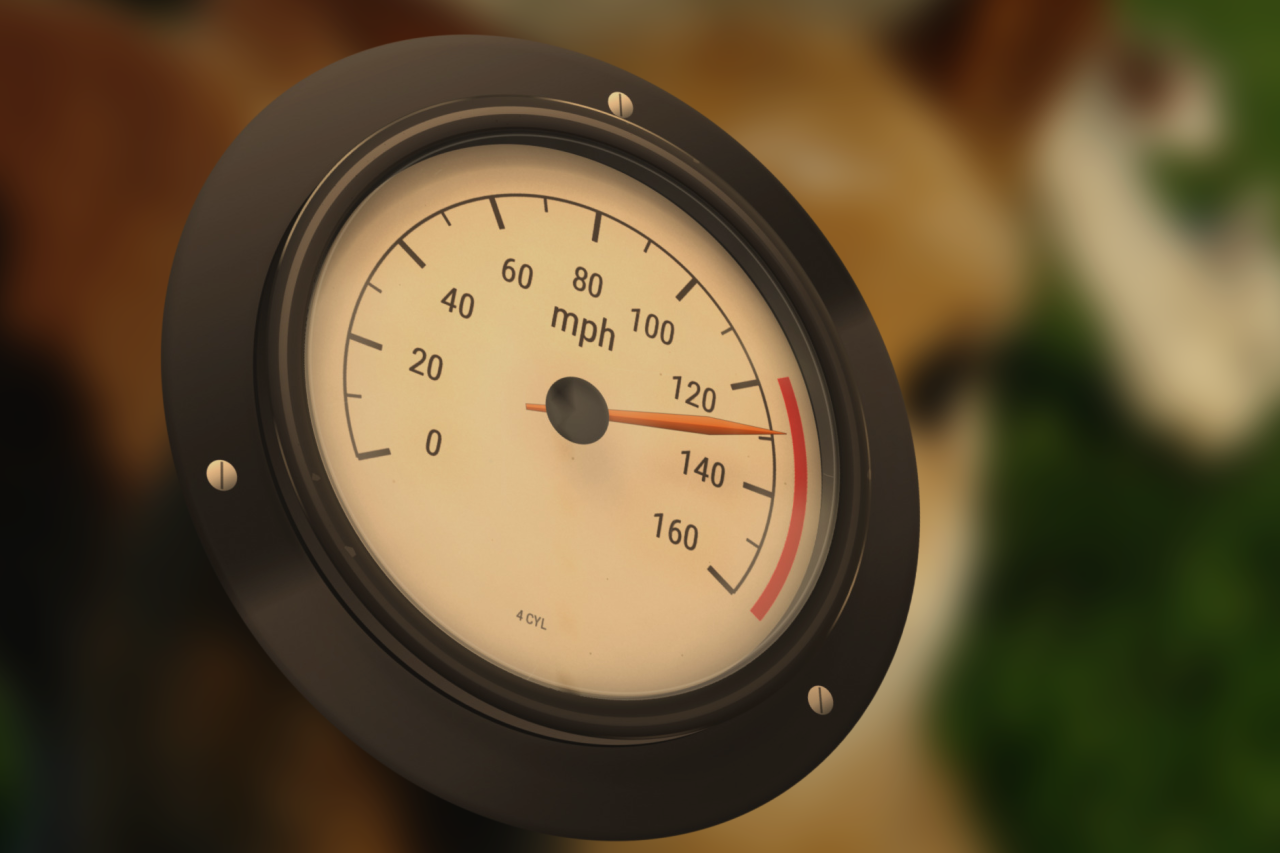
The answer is 130 mph
